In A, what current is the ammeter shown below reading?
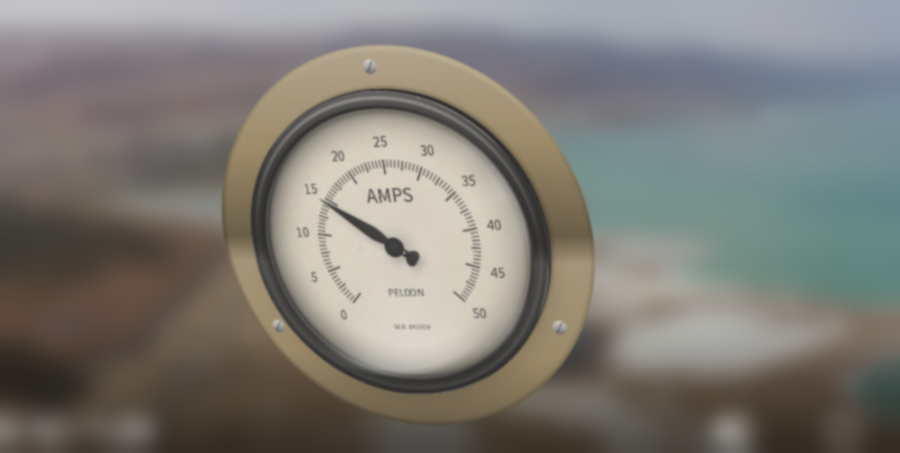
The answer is 15 A
